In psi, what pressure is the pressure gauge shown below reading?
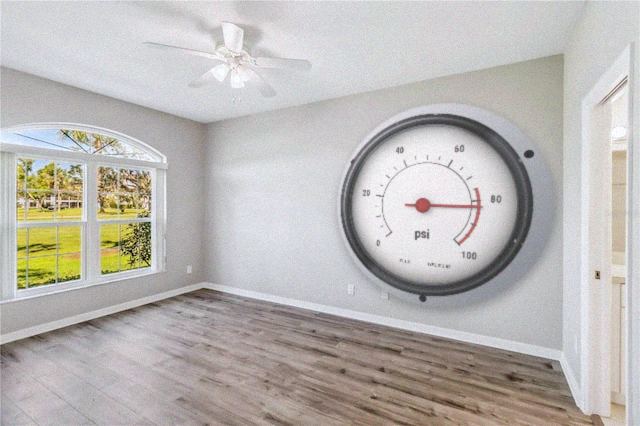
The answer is 82.5 psi
